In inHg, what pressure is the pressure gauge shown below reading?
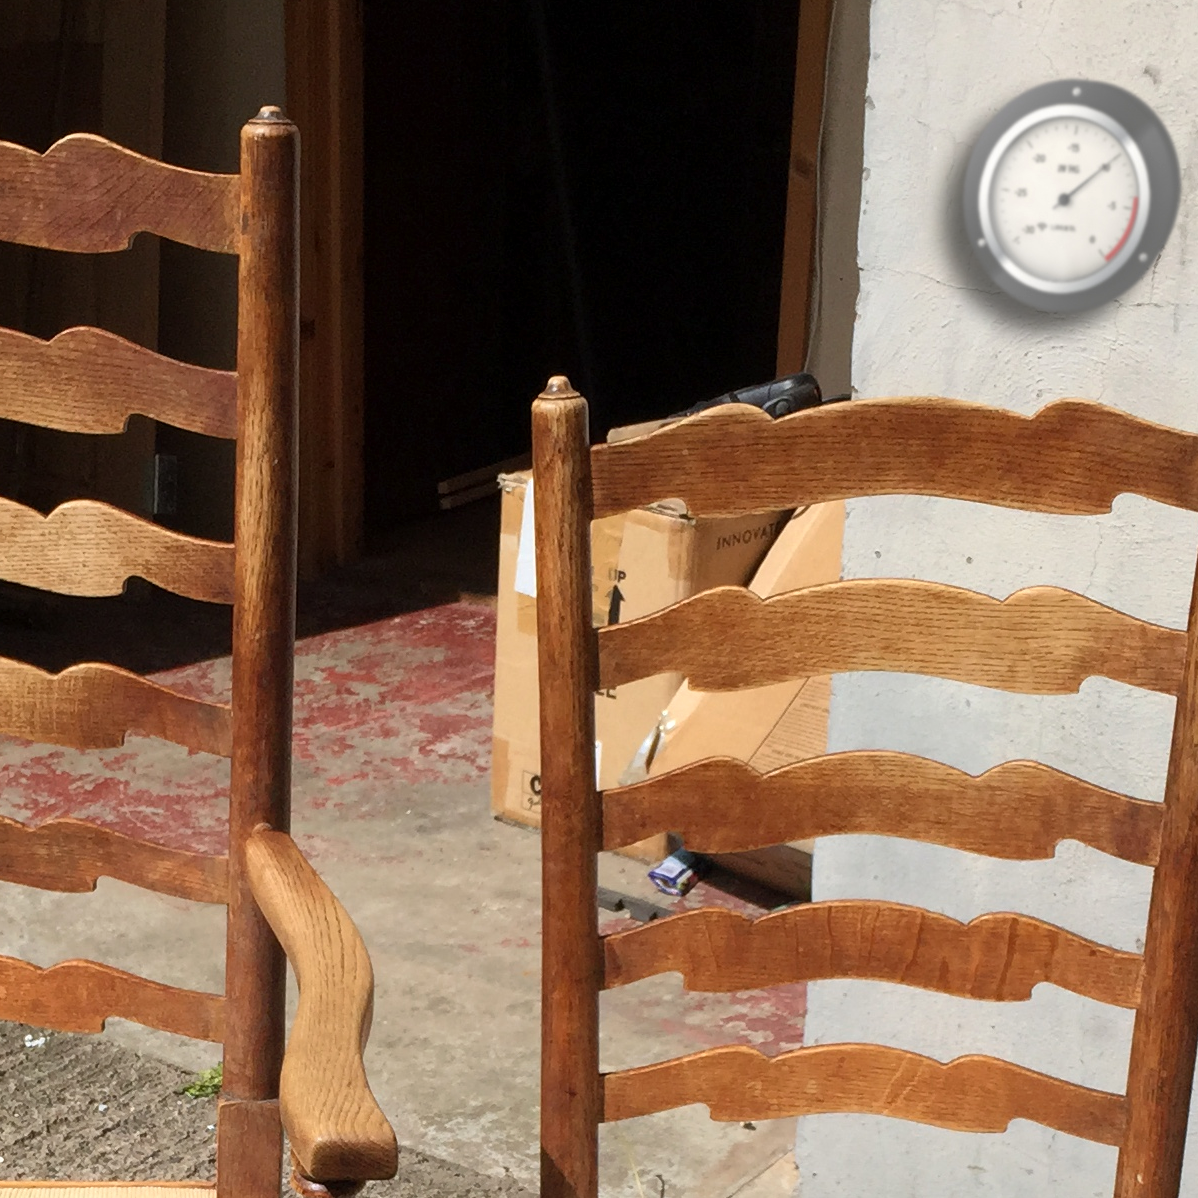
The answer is -10 inHg
